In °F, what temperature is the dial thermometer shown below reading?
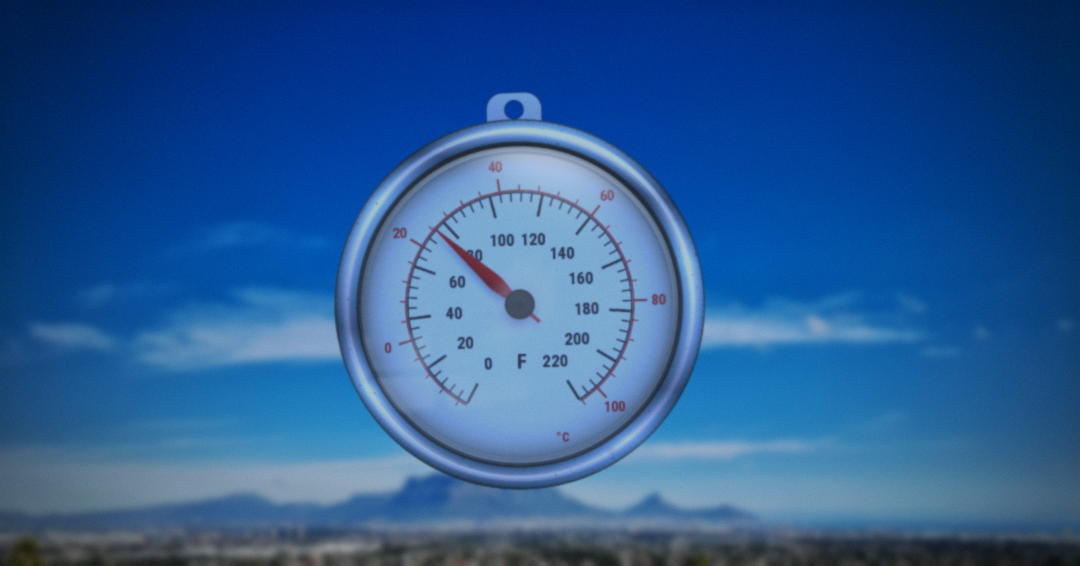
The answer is 76 °F
